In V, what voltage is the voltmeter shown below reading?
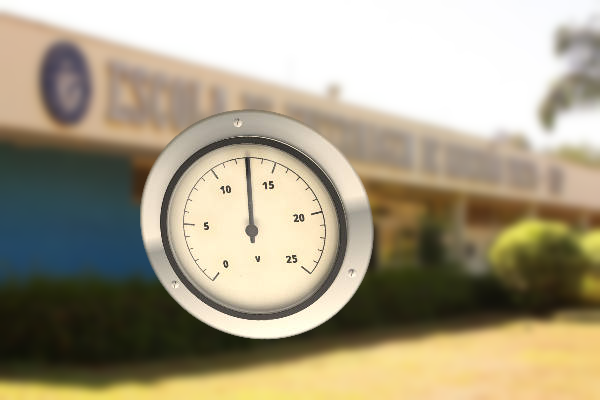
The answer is 13 V
